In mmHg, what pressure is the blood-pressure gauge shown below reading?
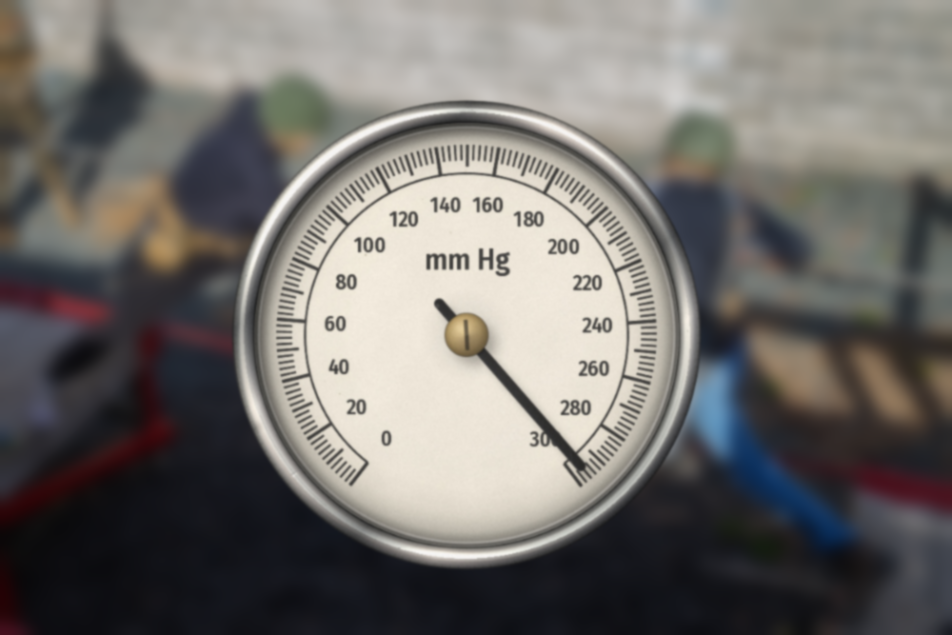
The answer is 296 mmHg
